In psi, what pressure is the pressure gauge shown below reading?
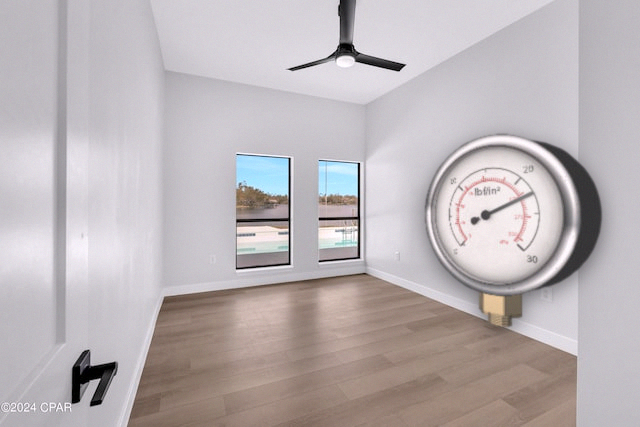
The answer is 22.5 psi
